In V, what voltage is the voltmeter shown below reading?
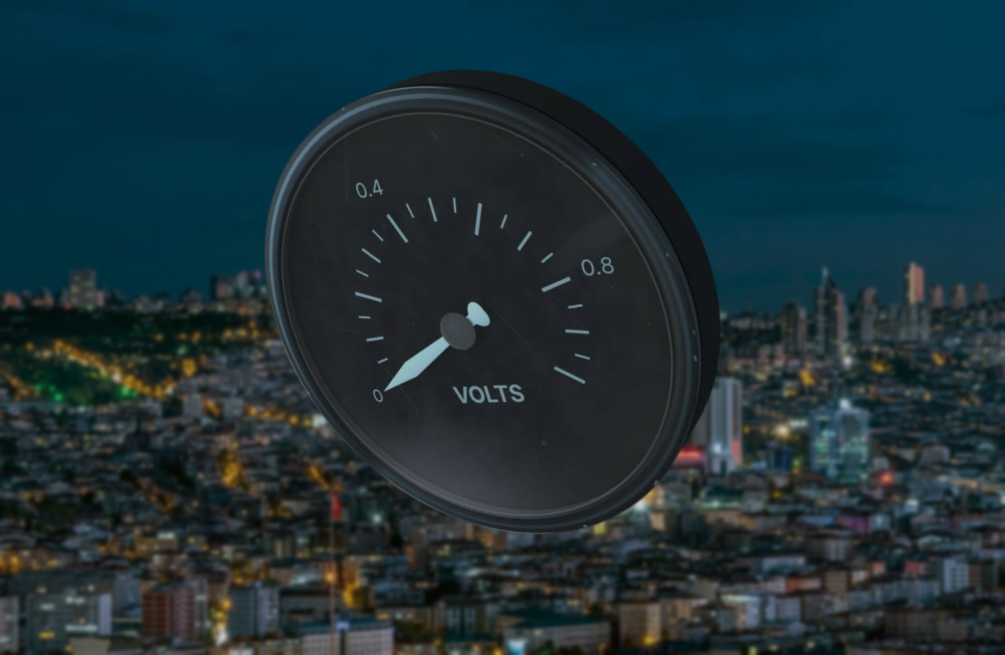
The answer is 0 V
